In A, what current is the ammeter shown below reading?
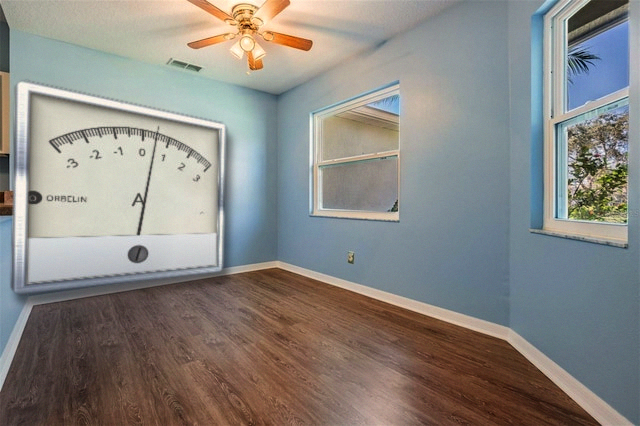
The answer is 0.5 A
